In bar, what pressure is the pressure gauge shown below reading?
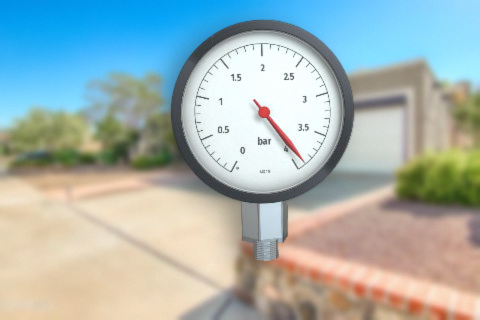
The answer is 3.9 bar
